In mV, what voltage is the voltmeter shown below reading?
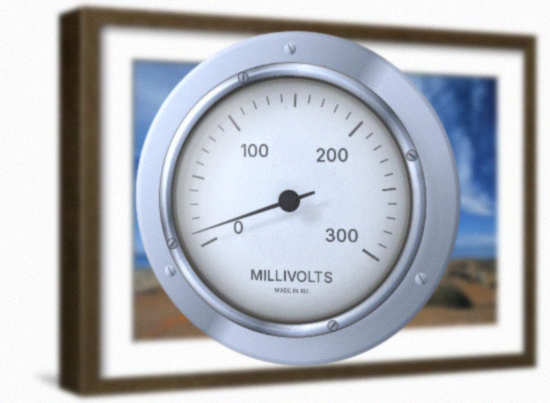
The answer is 10 mV
